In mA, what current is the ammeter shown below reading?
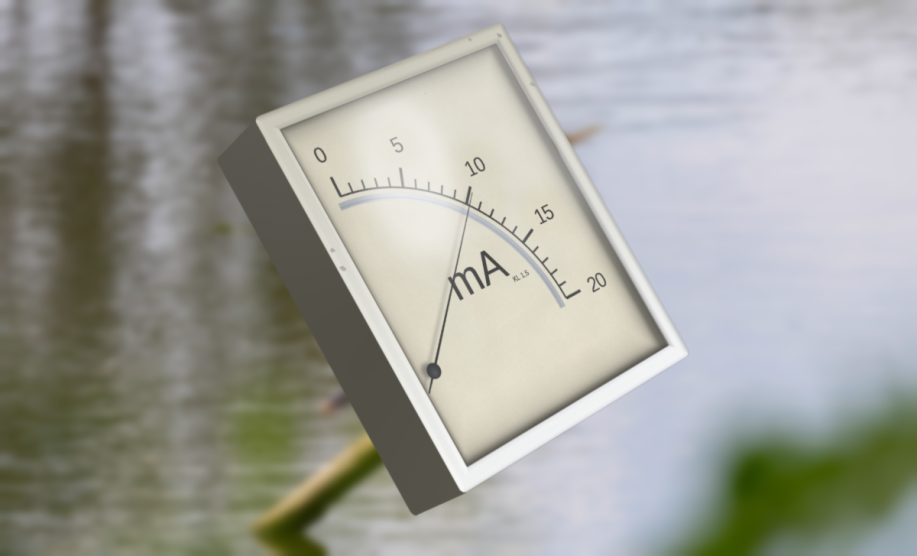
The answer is 10 mA
